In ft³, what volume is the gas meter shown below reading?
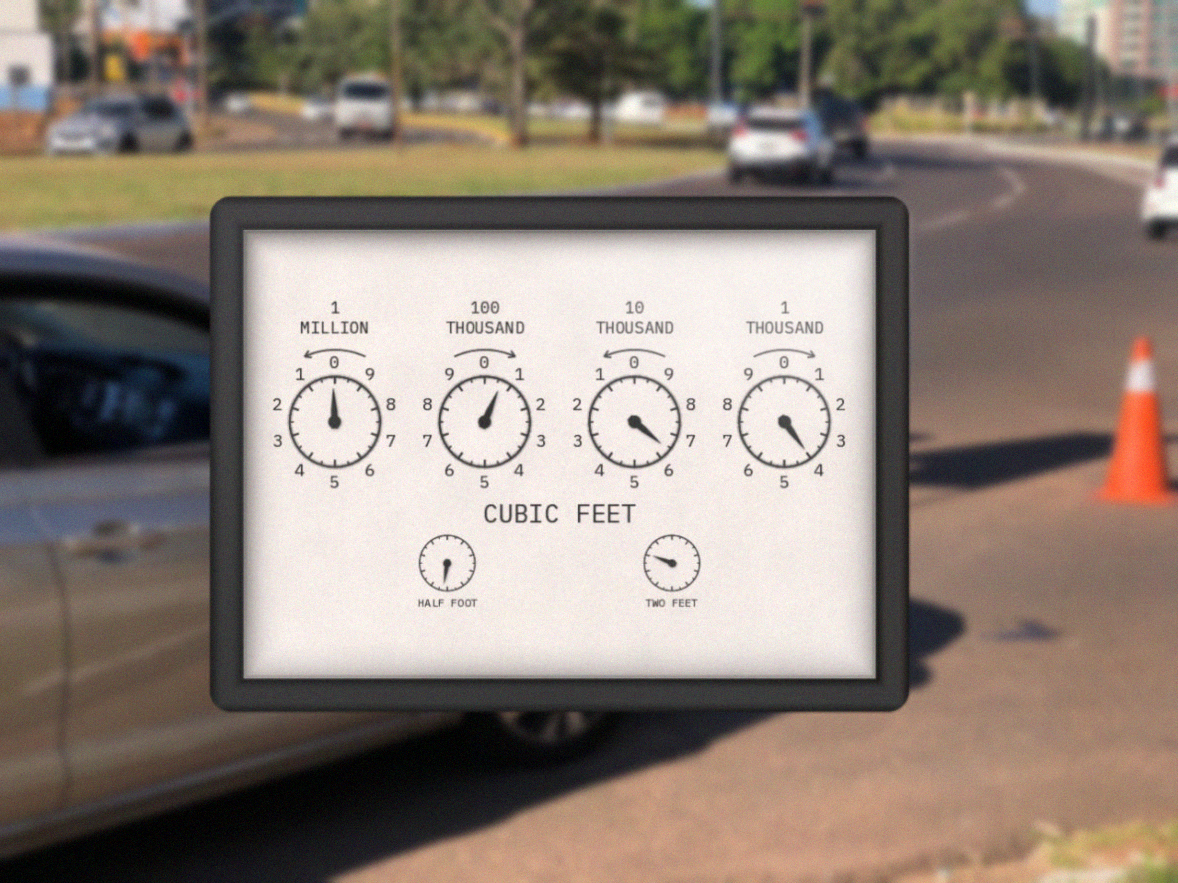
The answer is 6400 ft³
